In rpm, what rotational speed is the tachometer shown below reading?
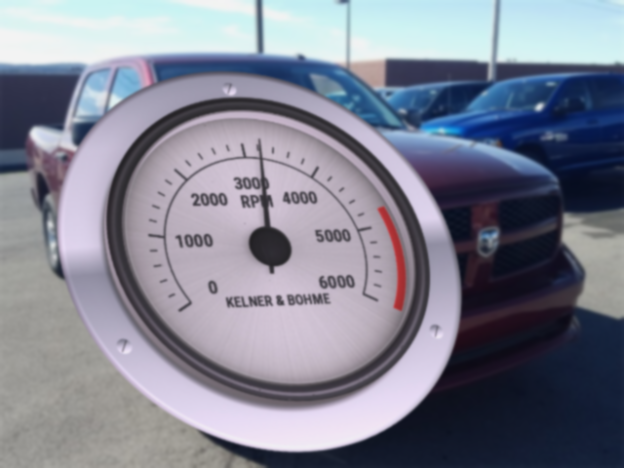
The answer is 3200 rpm
